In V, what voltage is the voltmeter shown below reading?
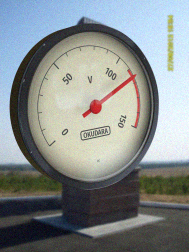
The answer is 115 V
